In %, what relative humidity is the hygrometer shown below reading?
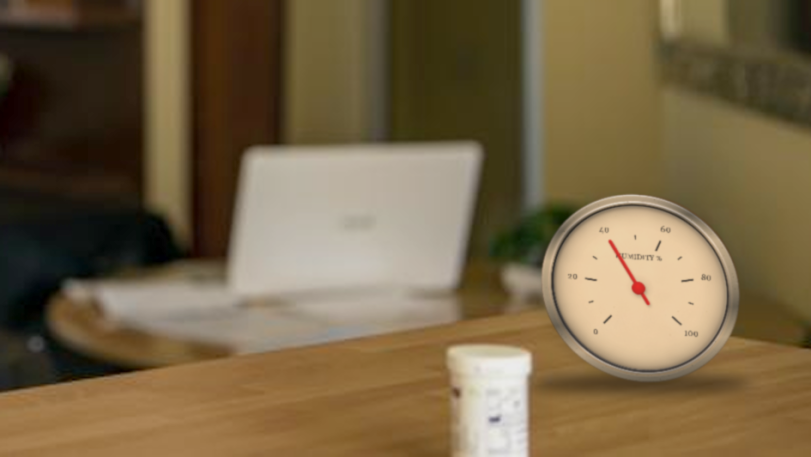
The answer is 40 %
